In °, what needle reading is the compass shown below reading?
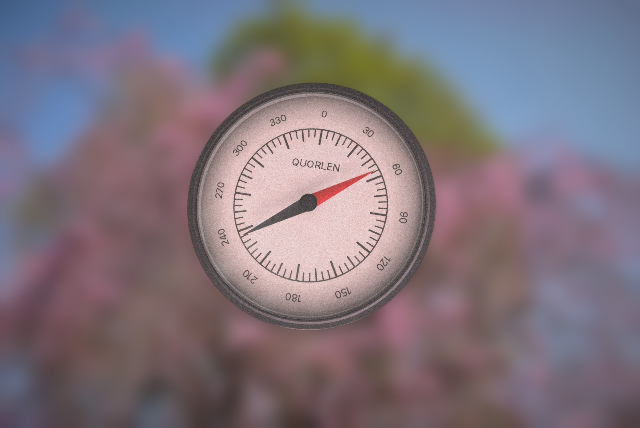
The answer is 55 °
